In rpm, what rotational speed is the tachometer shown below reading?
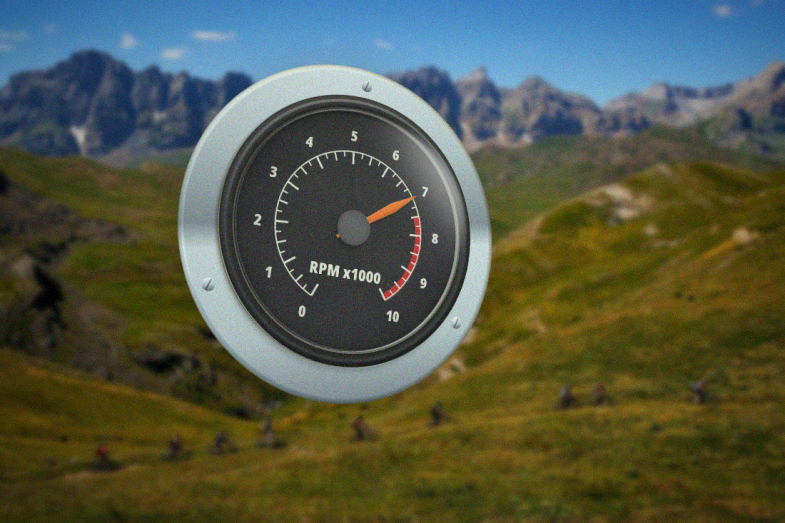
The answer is 7000 rpm
